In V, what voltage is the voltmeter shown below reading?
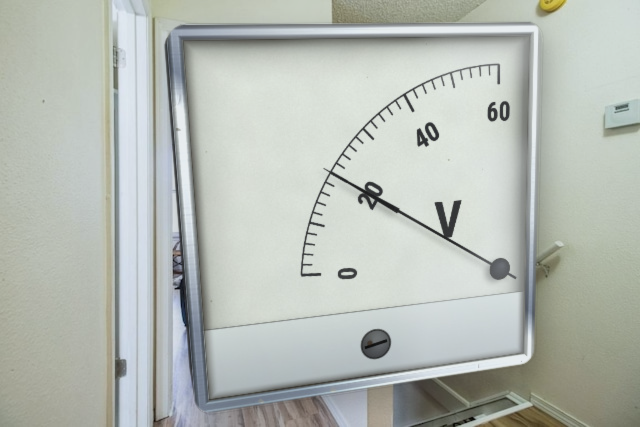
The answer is 20 V
